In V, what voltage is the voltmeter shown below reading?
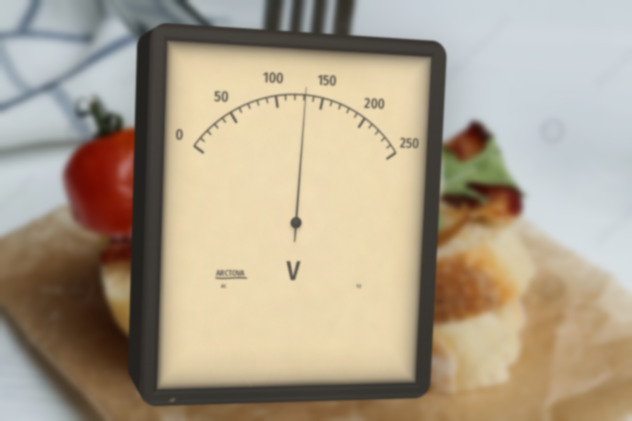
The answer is 130 V
